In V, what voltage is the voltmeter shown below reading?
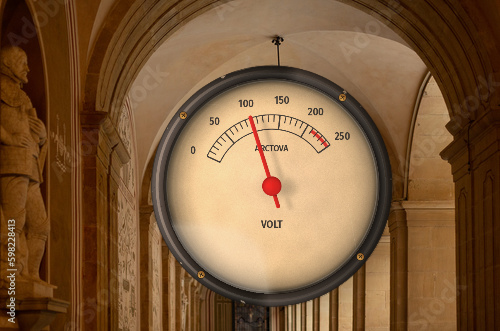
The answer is 100 V
